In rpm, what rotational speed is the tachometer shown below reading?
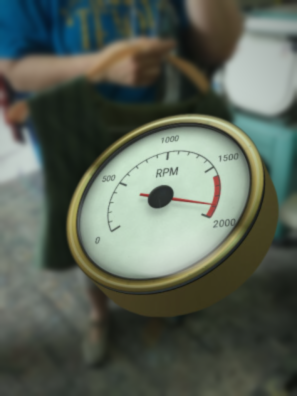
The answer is 1900 rpm
